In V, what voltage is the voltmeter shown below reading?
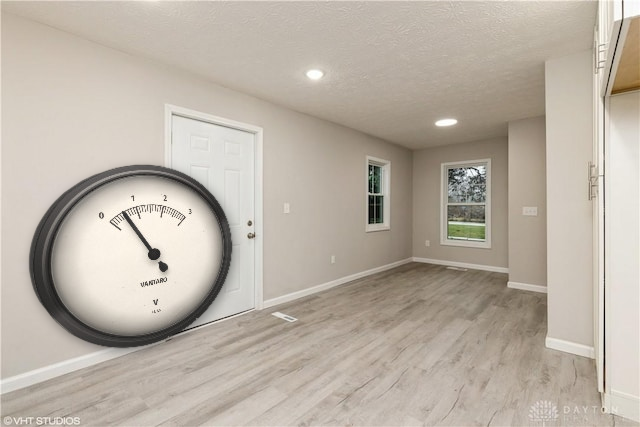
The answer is 0.5 V
